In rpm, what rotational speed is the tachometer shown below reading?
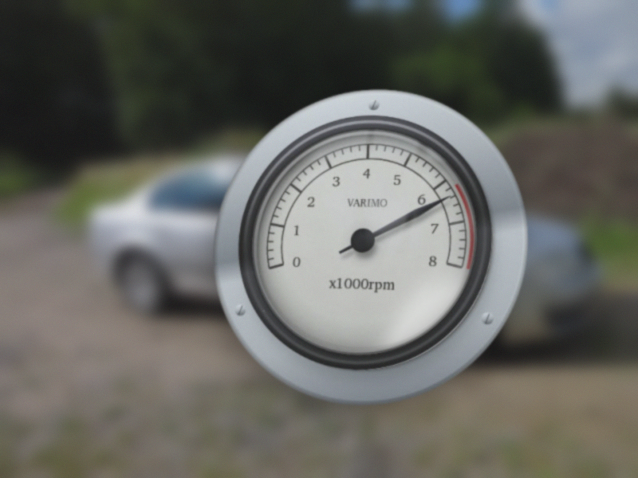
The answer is 6400 rpm
